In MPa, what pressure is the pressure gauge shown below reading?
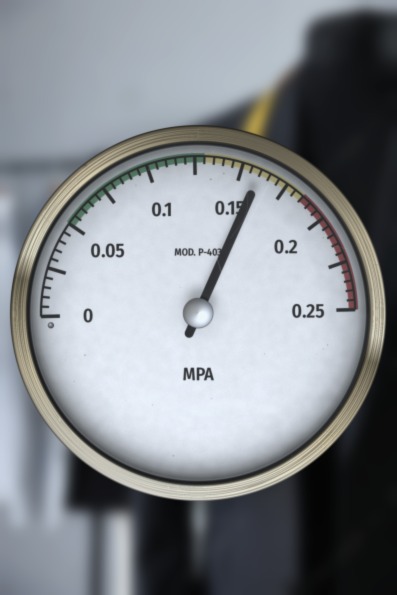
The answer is 0.16 MPa
